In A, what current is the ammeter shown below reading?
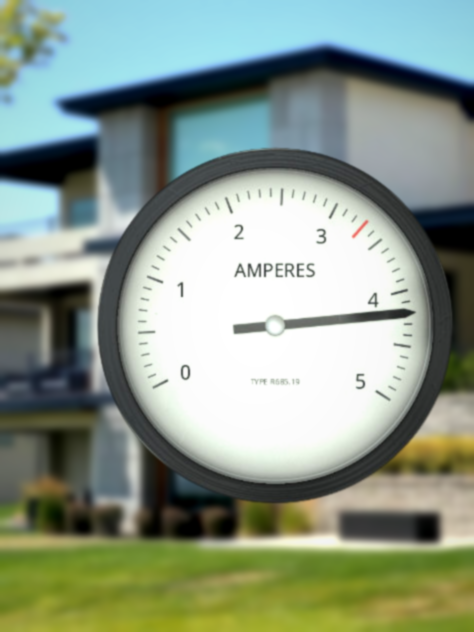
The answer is 4.2 A
